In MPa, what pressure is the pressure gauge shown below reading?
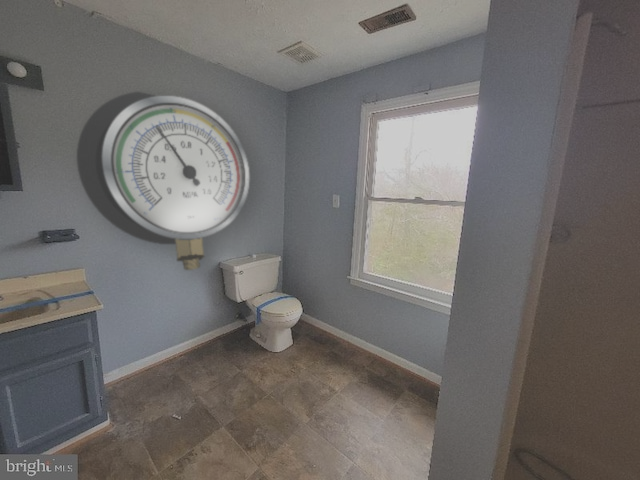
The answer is 0.6 MPa
